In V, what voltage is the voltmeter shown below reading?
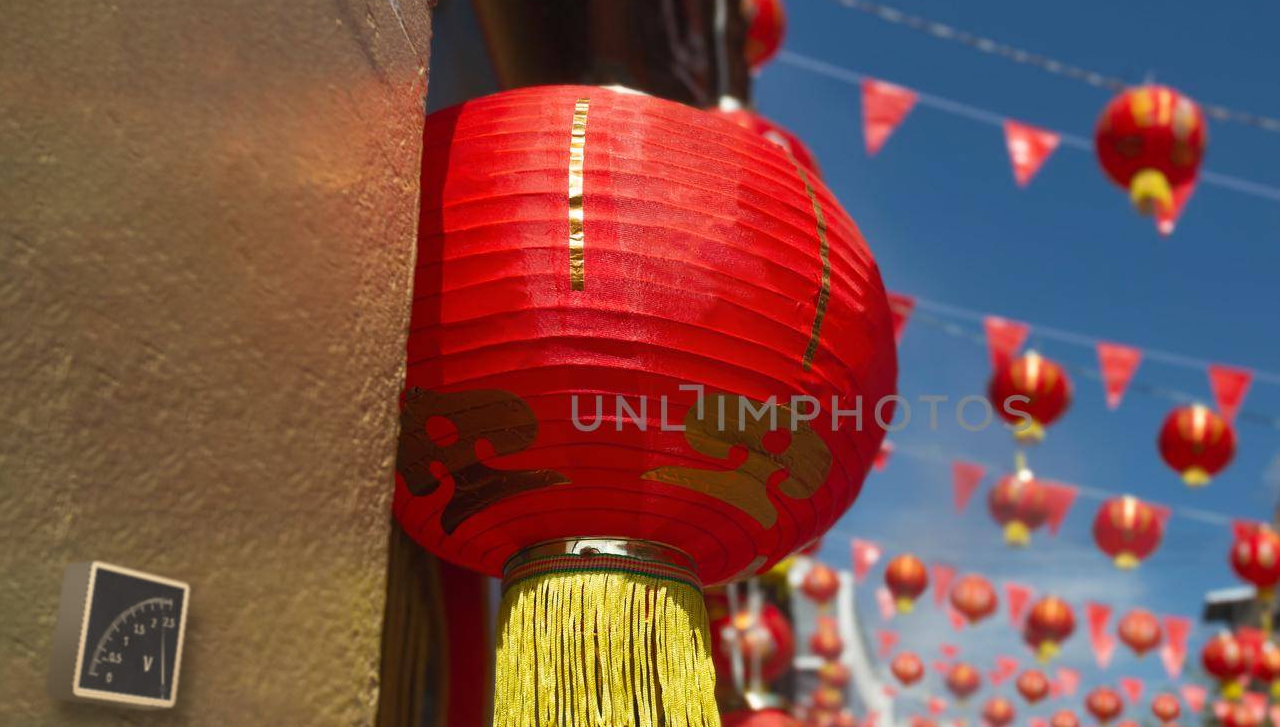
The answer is 2.25 V
